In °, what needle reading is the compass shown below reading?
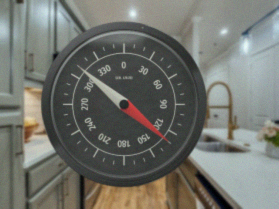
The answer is 130 °
